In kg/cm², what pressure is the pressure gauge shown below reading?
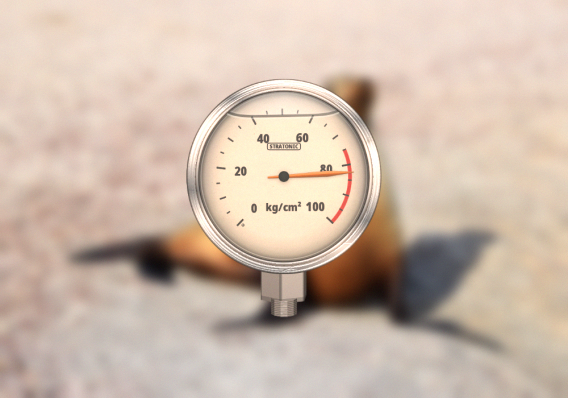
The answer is 82.5 kg/cm²
